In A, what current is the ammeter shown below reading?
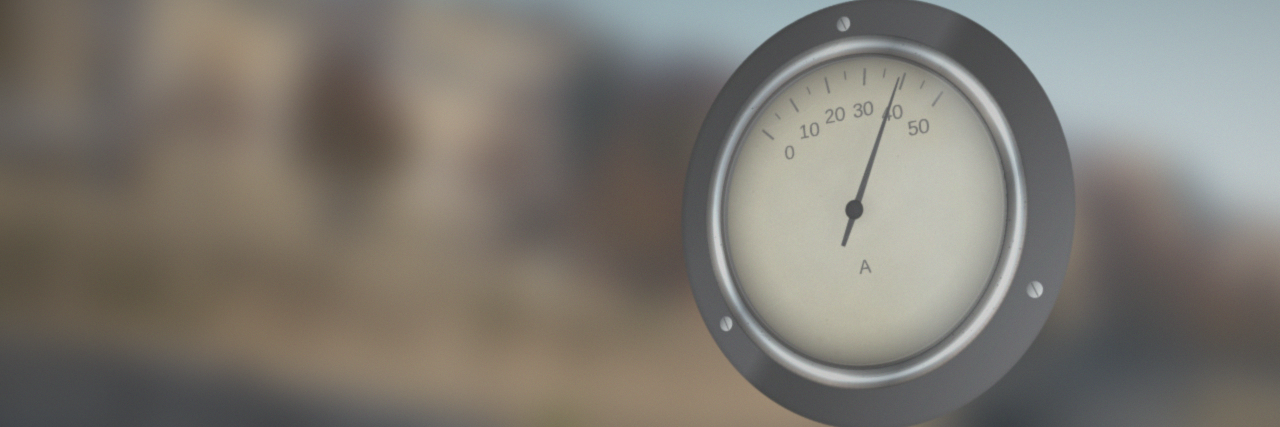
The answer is 40 A
